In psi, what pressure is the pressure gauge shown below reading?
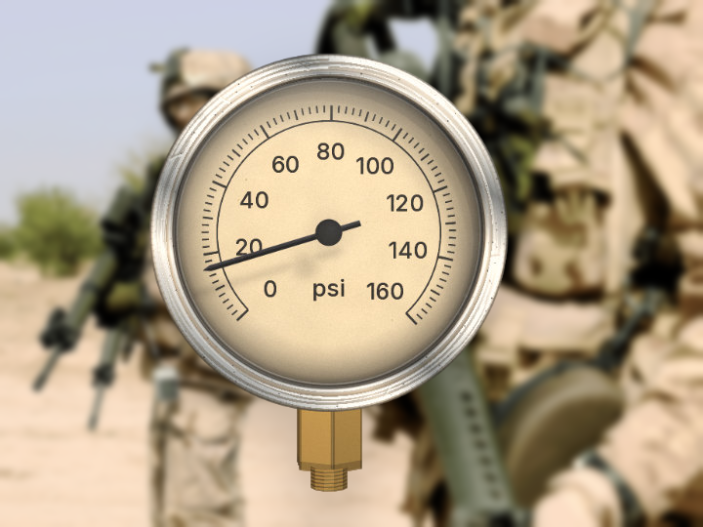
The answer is 16 psi
